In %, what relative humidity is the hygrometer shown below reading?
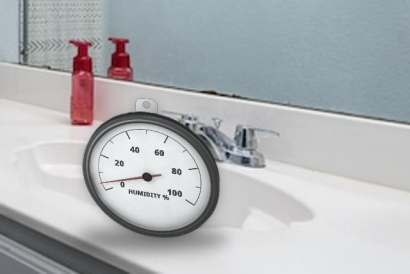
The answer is 5 %
